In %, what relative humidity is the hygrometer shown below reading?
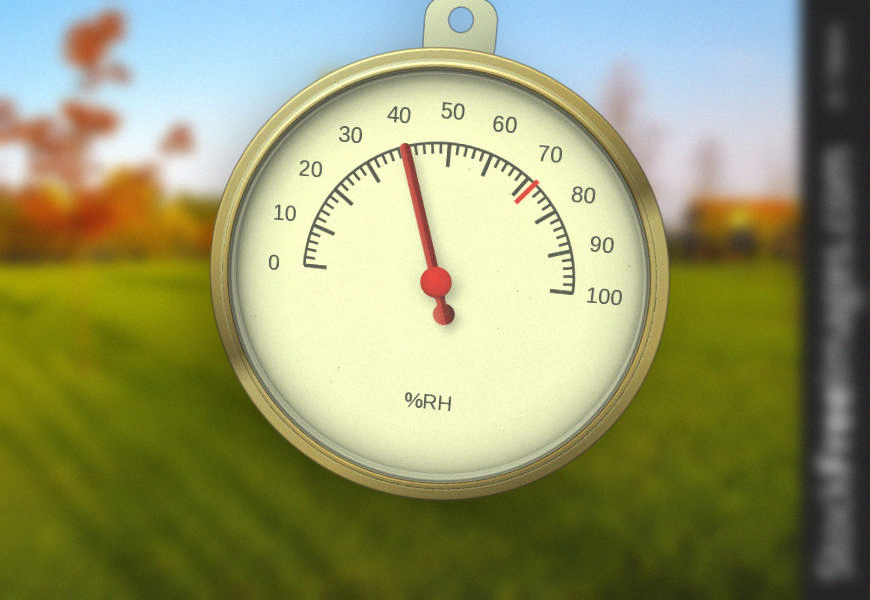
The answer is 40 %
